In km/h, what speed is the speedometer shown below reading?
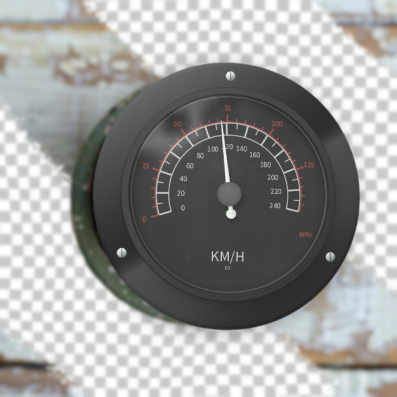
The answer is 115 km/h
